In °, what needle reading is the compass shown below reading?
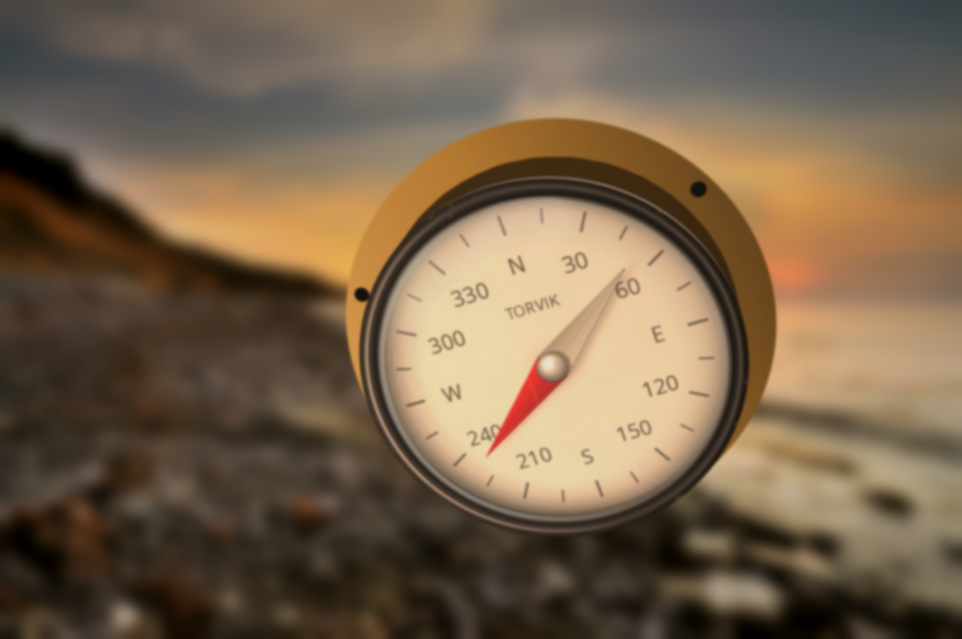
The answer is 232.5 °
